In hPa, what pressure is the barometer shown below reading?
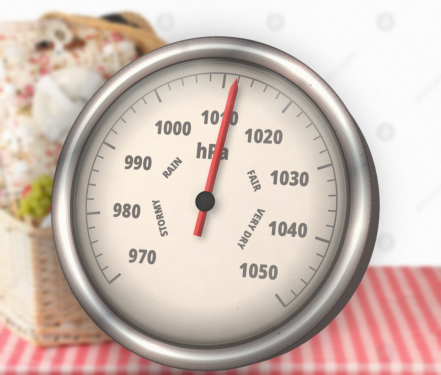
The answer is 1012 hPa
